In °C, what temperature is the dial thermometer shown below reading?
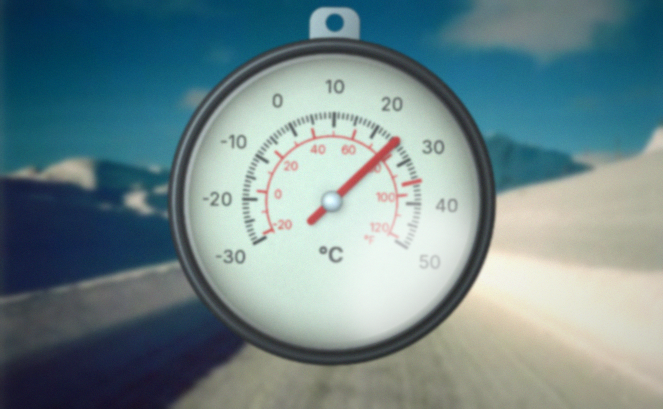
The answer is 25 °C
